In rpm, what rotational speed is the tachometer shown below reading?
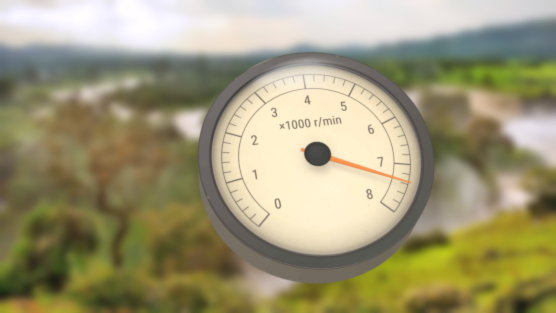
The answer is 7400 rpm
